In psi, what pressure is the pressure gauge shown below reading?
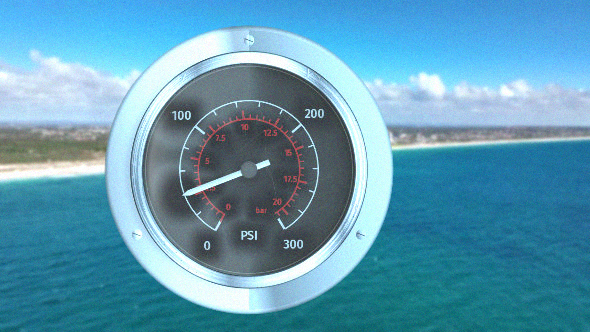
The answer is 40 psi
